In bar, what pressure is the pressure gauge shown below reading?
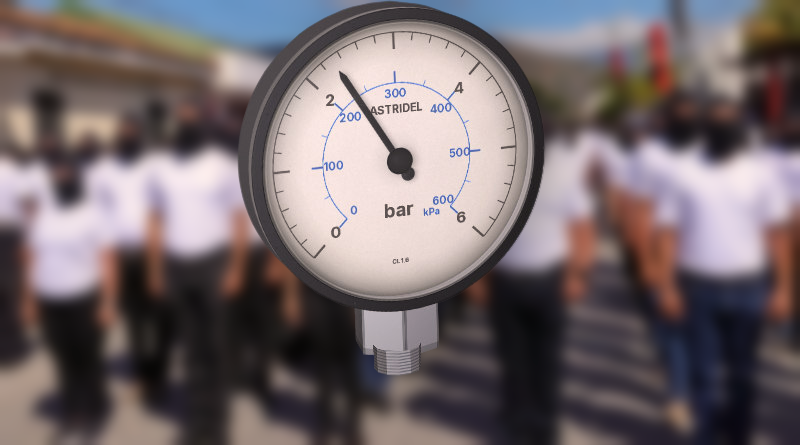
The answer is 2.3 bar
